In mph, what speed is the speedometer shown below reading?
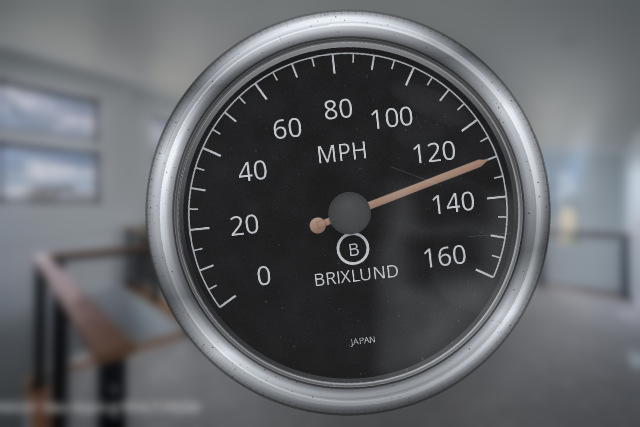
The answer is 130 mph
